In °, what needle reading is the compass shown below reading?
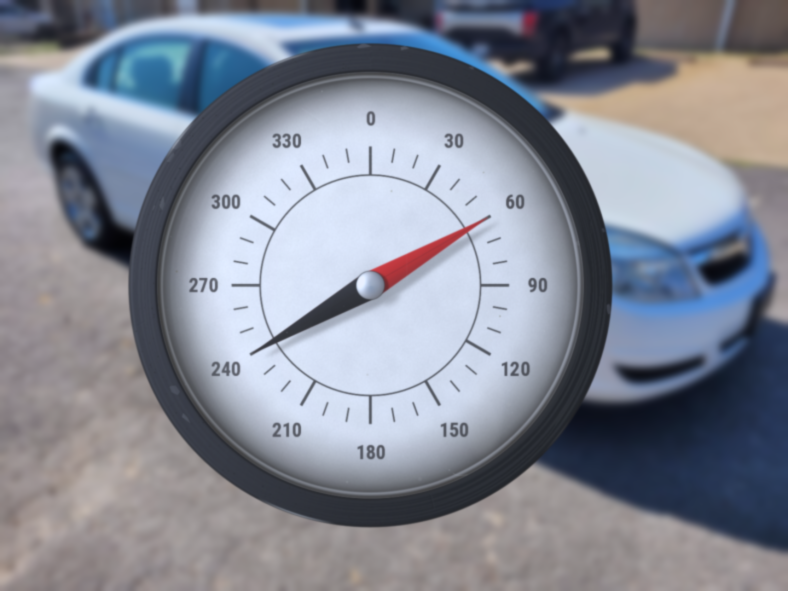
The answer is 60 °
